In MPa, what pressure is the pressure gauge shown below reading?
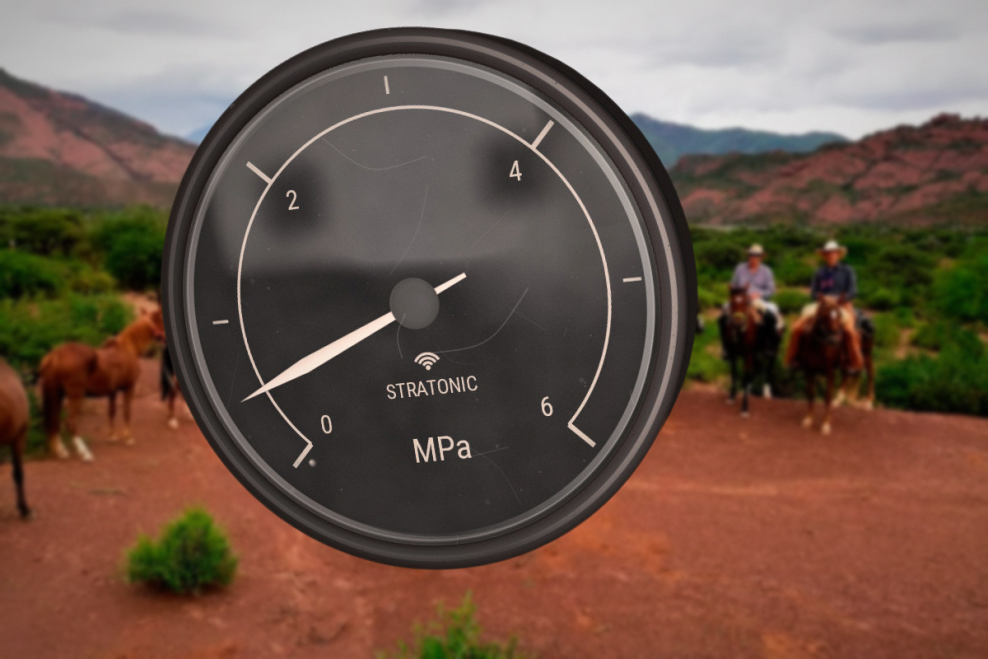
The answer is 0.5 MPa
